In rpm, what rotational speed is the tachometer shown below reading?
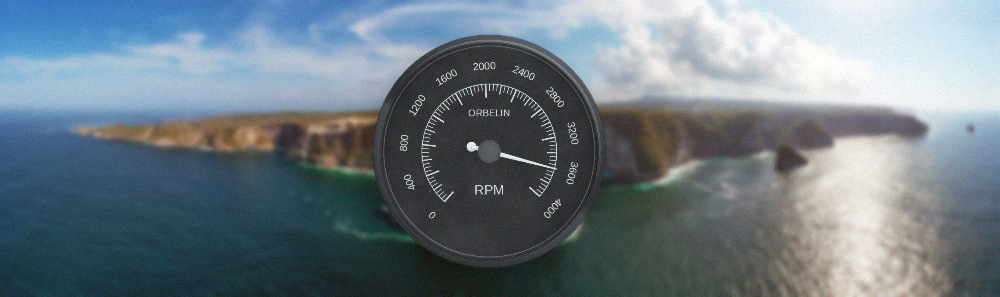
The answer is 3600 rpm
